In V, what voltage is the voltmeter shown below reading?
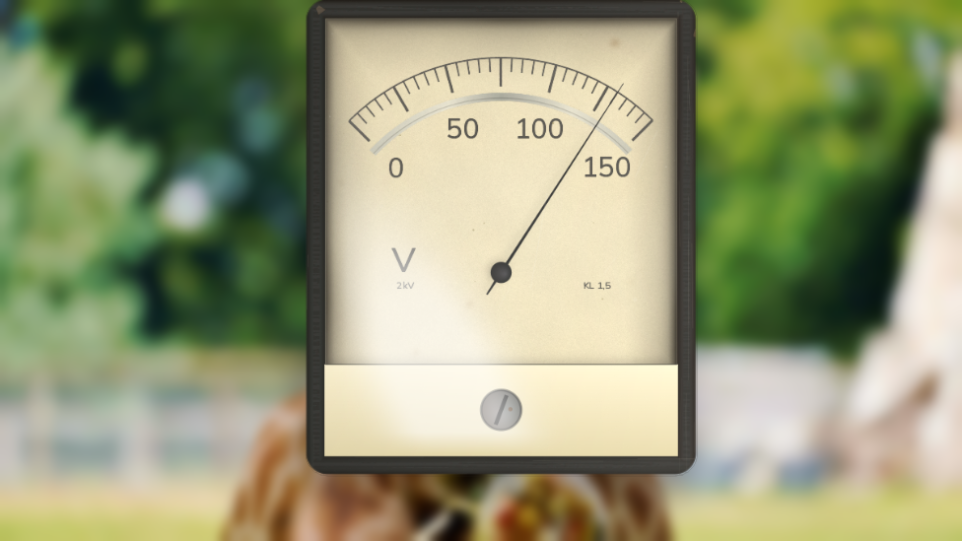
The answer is 130 V
